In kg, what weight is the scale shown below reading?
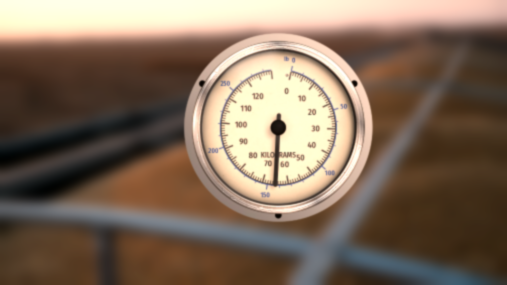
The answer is 65 kg
